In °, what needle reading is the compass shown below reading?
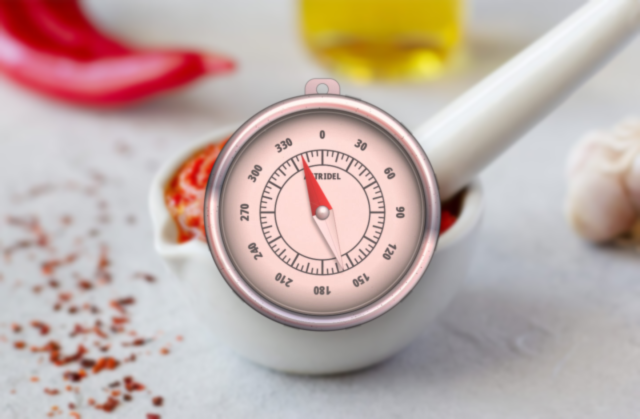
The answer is 340 °
